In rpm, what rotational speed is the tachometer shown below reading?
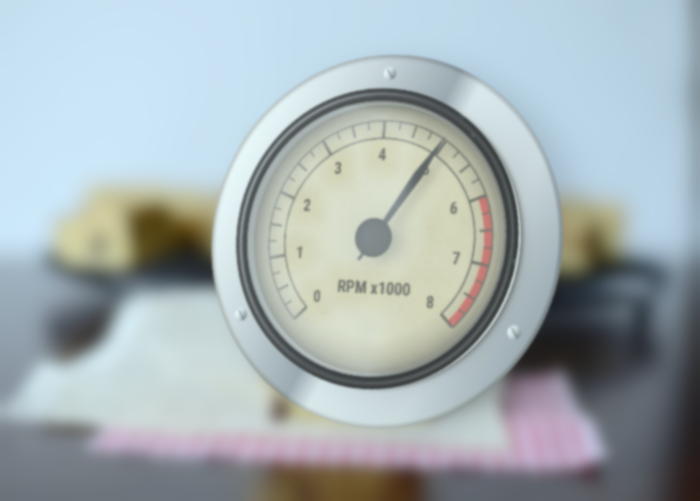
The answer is 5000 rpm
